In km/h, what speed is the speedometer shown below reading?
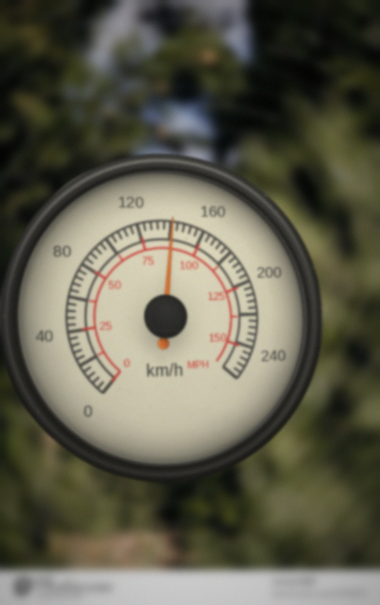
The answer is 140 km/h
